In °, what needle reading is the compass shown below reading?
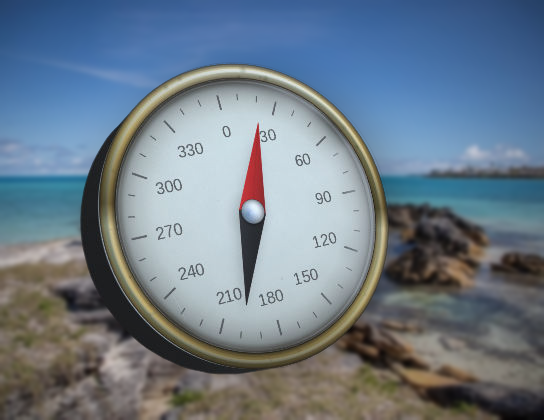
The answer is 20 °
